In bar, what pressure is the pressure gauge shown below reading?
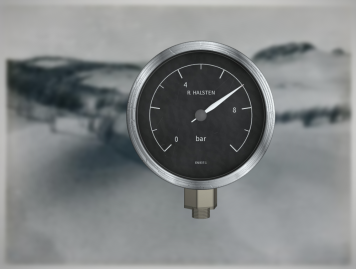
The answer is 7 bar
